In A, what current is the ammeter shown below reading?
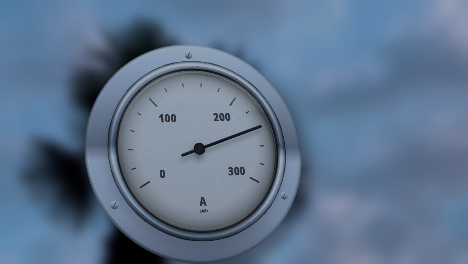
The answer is 240 A
